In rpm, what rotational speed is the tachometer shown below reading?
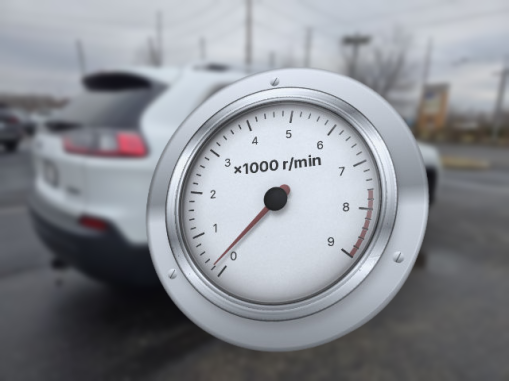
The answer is 200 rpm
